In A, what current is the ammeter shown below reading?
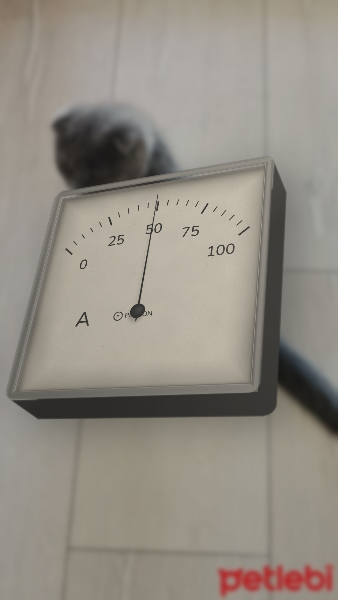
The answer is 50 A
